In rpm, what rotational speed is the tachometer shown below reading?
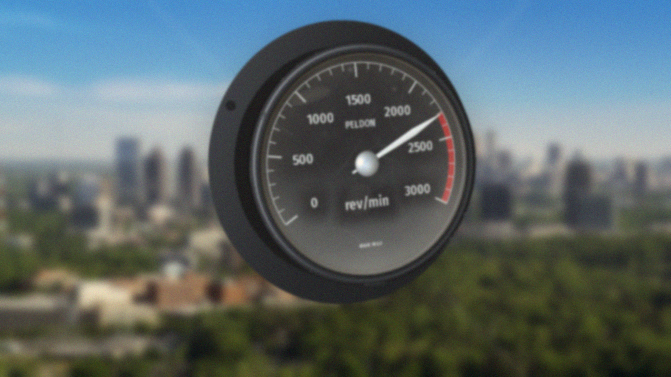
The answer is 2300 rpm
